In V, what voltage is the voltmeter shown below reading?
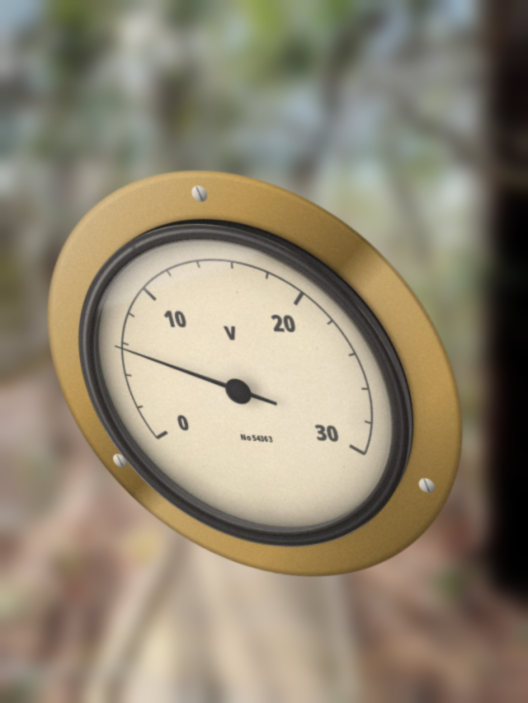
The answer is 6 V
